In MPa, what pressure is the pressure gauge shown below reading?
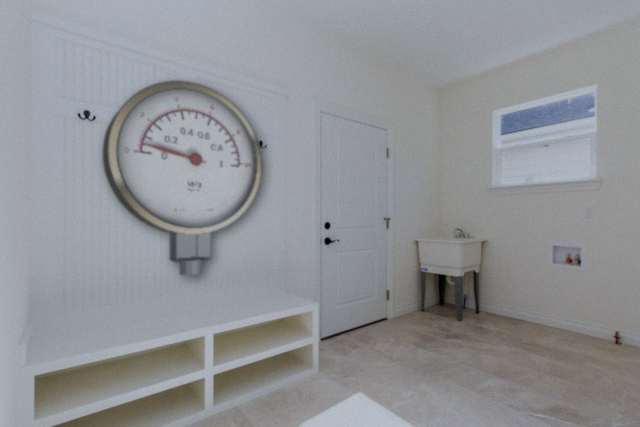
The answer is 0.05 MPa
